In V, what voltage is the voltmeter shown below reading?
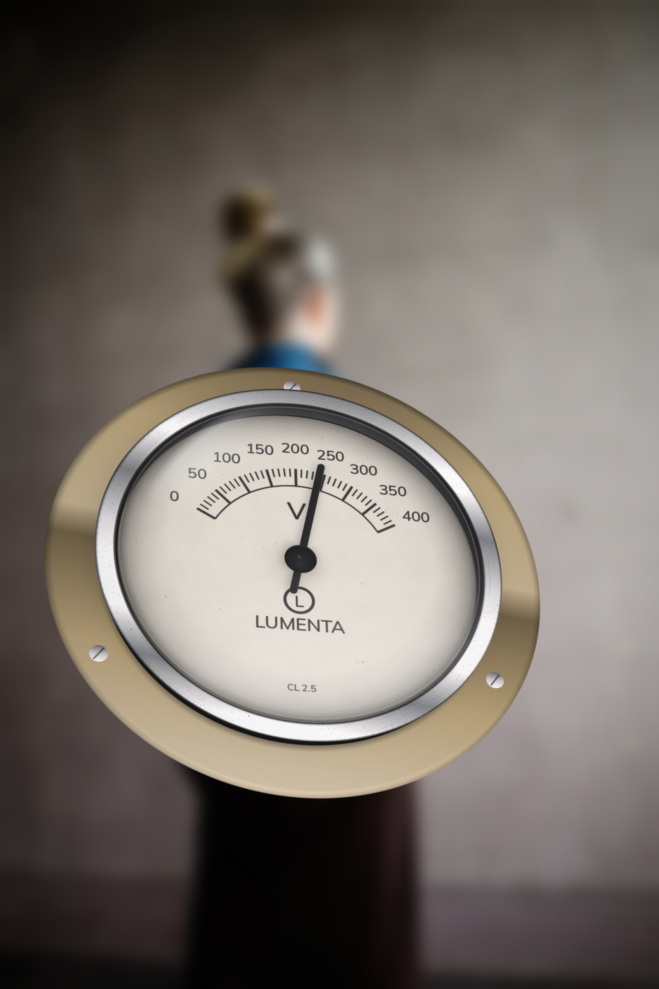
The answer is 240 V
